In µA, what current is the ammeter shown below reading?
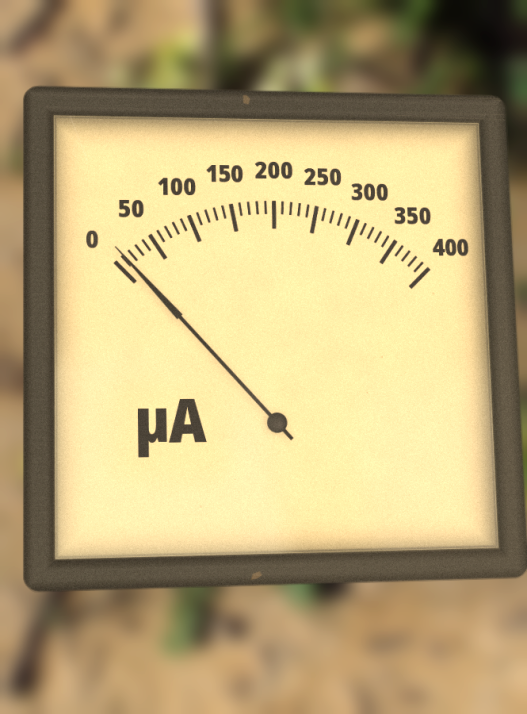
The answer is 10 µA
